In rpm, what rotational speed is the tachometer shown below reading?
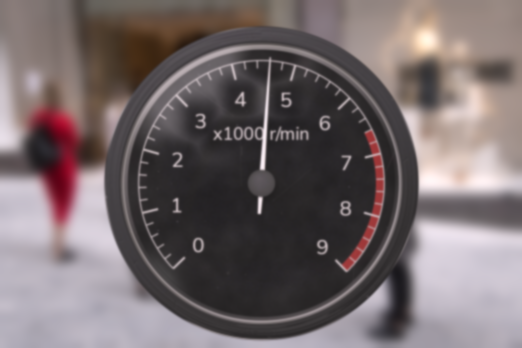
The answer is 4600 rpm
